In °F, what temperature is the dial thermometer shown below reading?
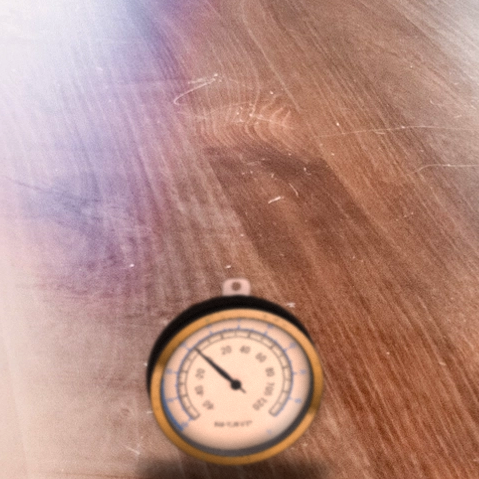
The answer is 0 °F
